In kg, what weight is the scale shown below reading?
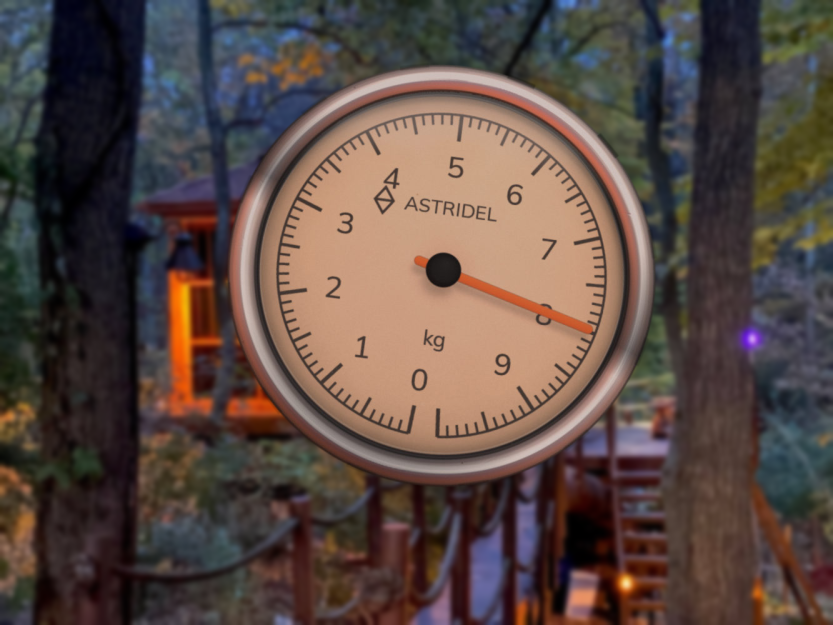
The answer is 8 kg
